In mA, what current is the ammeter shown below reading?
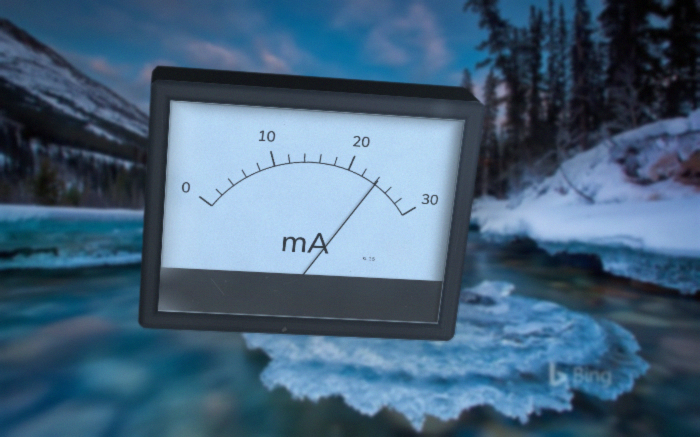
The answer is 24 mA
